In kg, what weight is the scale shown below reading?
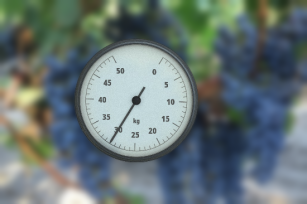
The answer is 30 kg
